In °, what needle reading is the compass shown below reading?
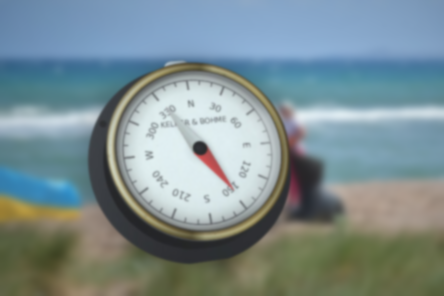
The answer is 150 °
